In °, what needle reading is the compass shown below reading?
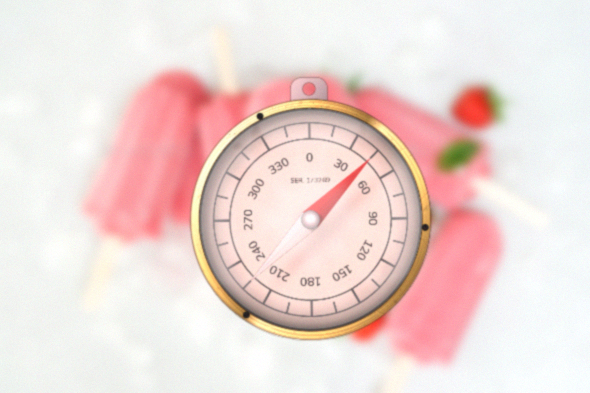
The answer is 45 °
